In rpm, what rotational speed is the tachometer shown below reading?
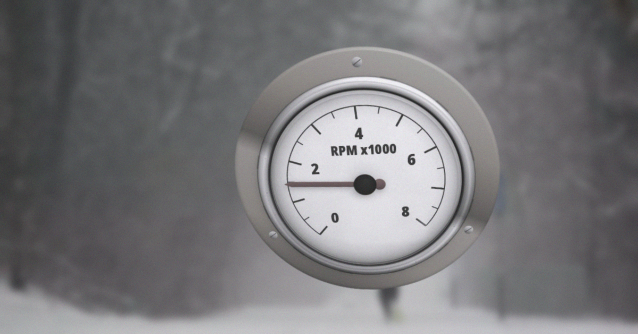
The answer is 1500 rpm
